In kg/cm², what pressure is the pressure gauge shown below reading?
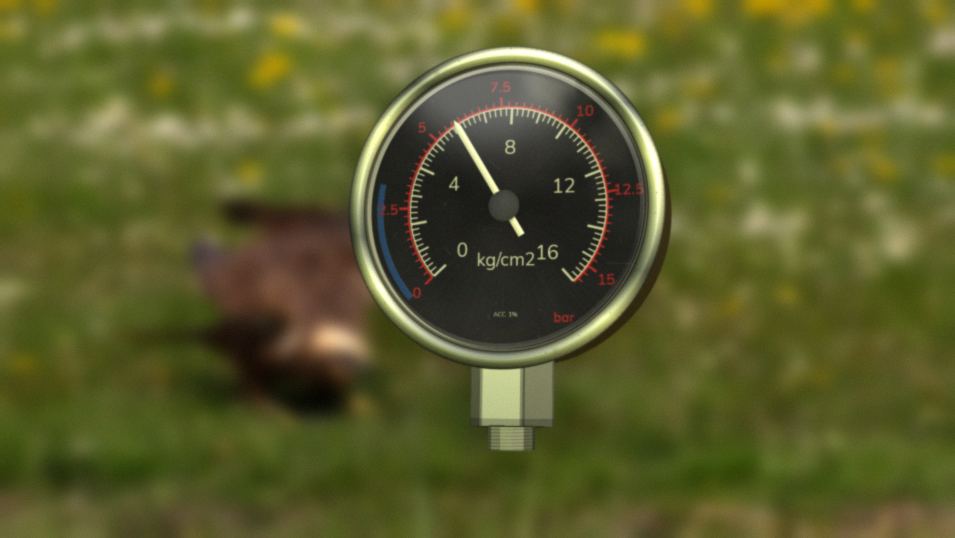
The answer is 6 kg/cm²
